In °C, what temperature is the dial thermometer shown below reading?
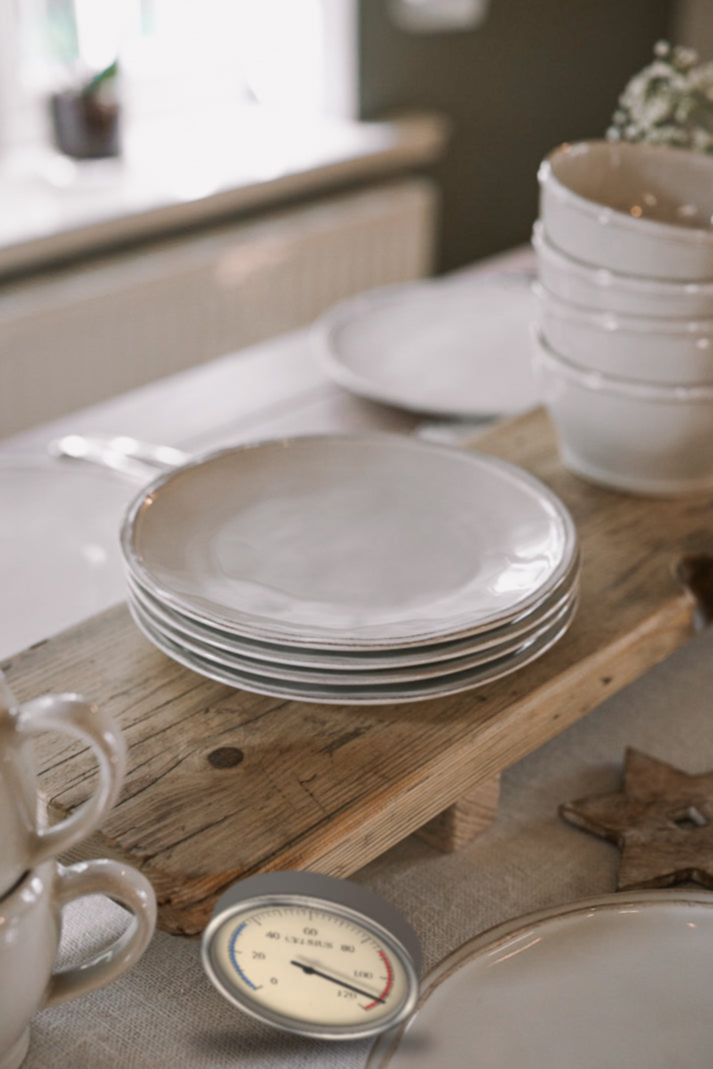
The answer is 110 °C
